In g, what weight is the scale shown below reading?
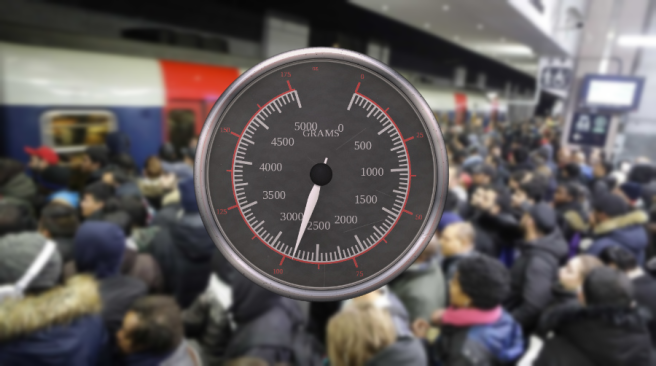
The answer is 2750 g
